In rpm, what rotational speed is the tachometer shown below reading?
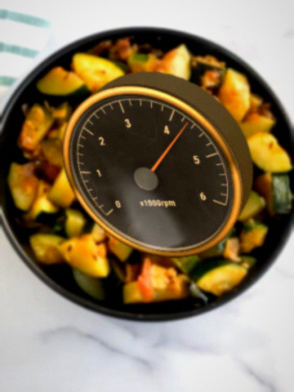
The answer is 4300 rpm
